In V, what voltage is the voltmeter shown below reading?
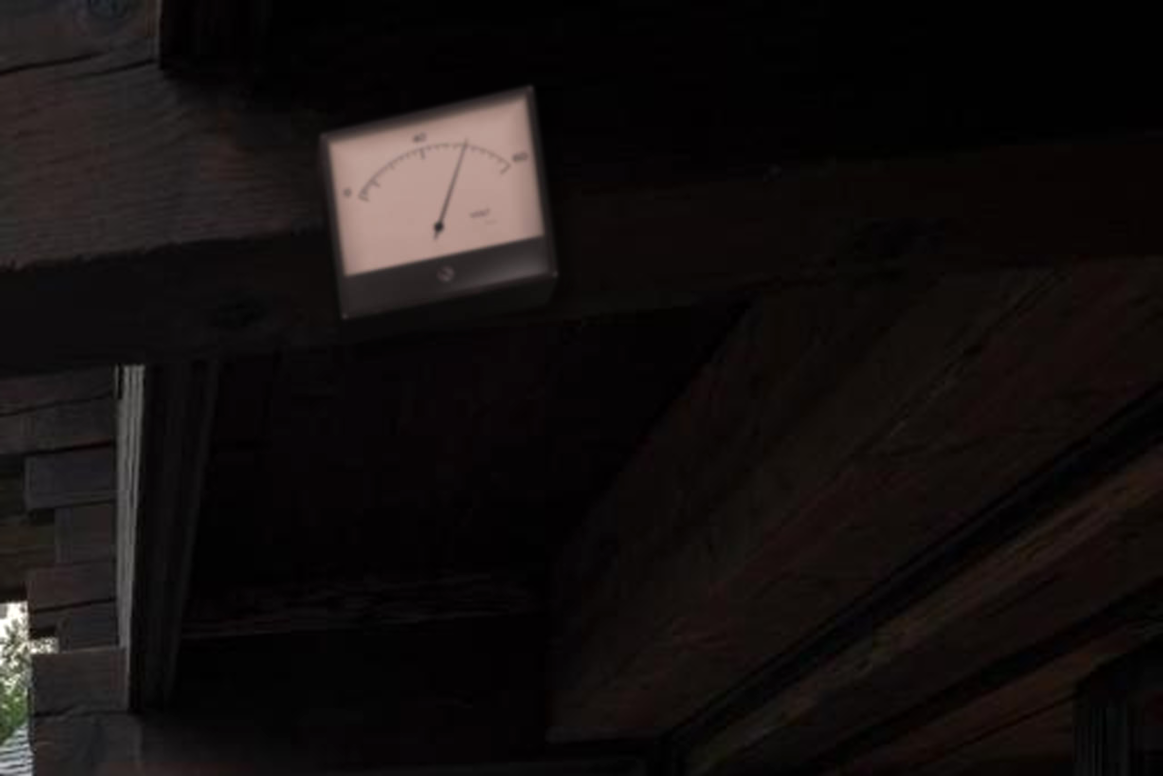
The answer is 50 V
